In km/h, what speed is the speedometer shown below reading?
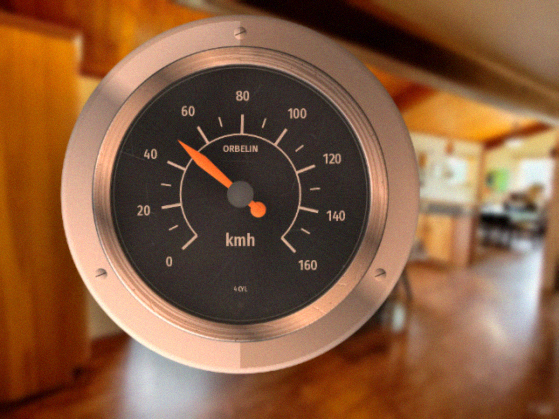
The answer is 50 km/h
